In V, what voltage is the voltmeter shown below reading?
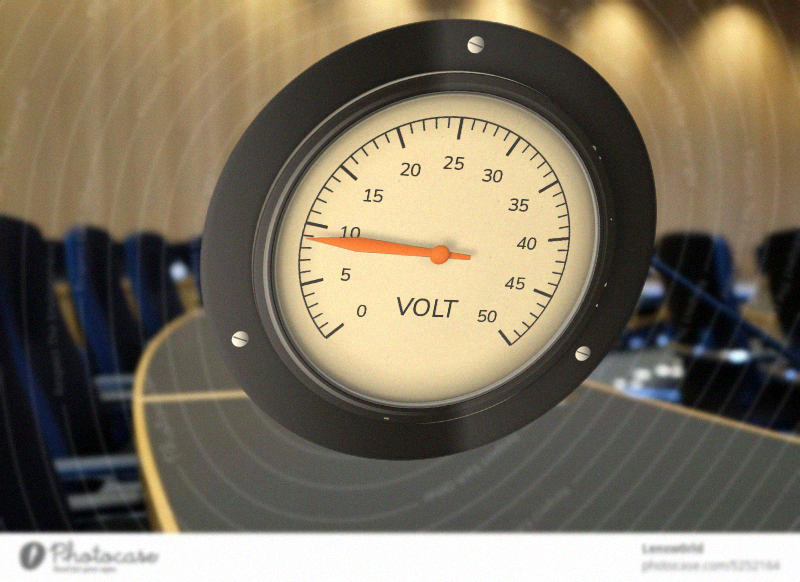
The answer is 9 V
